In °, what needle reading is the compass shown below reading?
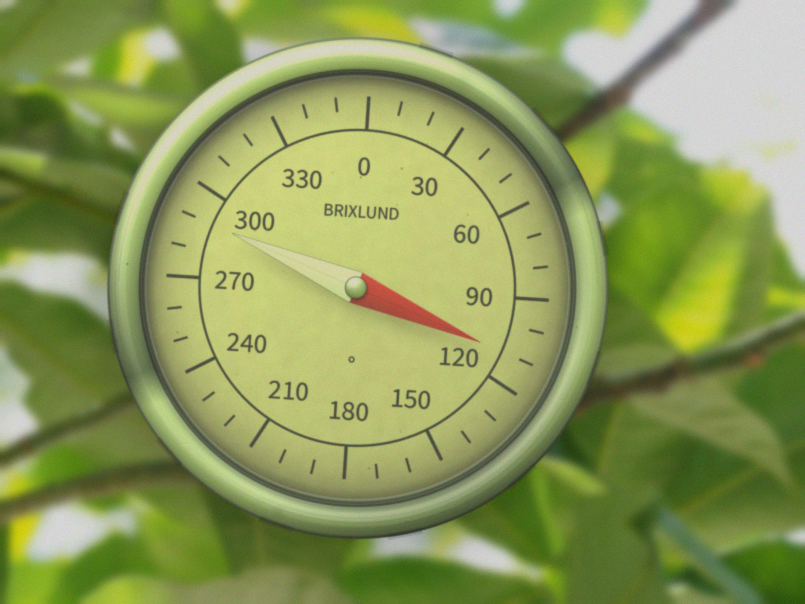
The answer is 110 °
